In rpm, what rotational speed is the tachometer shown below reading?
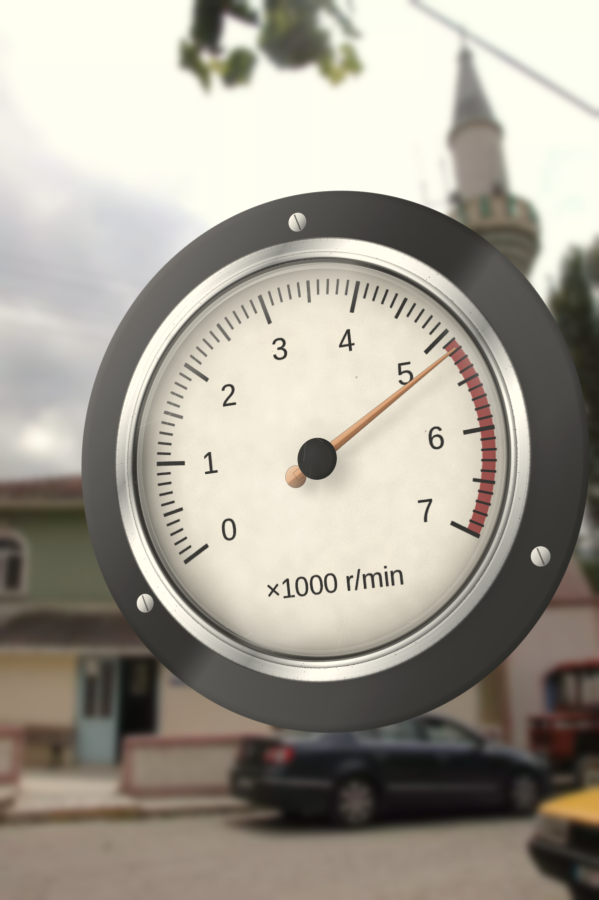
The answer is 5200 rpm
